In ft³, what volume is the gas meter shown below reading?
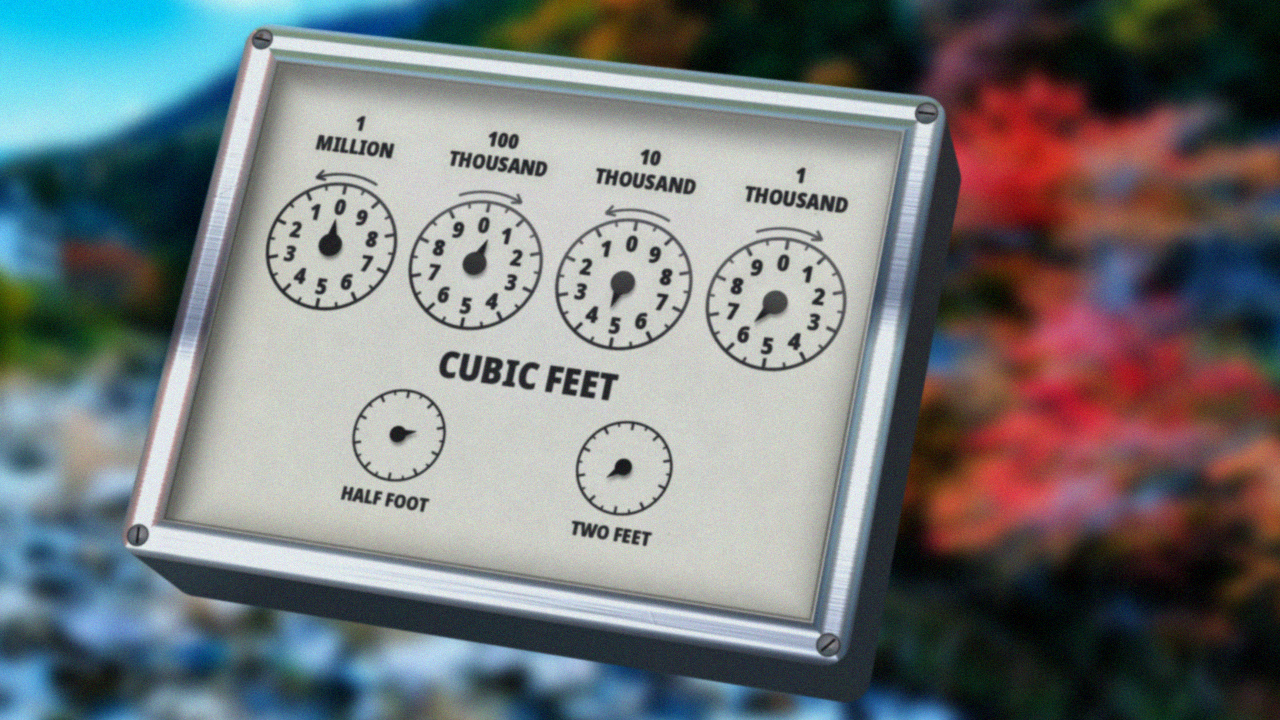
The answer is 4600 ft³
